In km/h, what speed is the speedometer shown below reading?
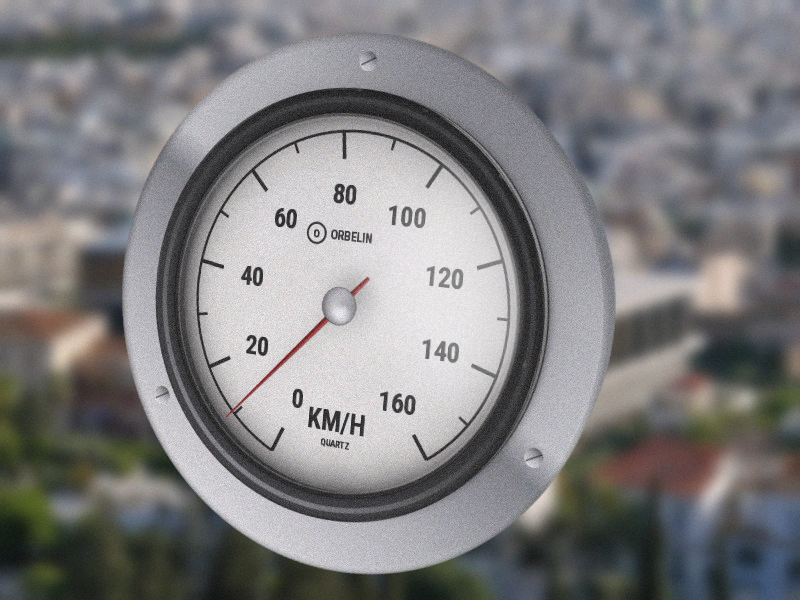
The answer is 10 km/h
